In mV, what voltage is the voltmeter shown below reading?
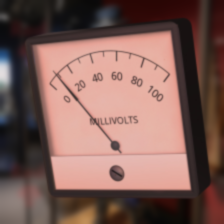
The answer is 10 mV
